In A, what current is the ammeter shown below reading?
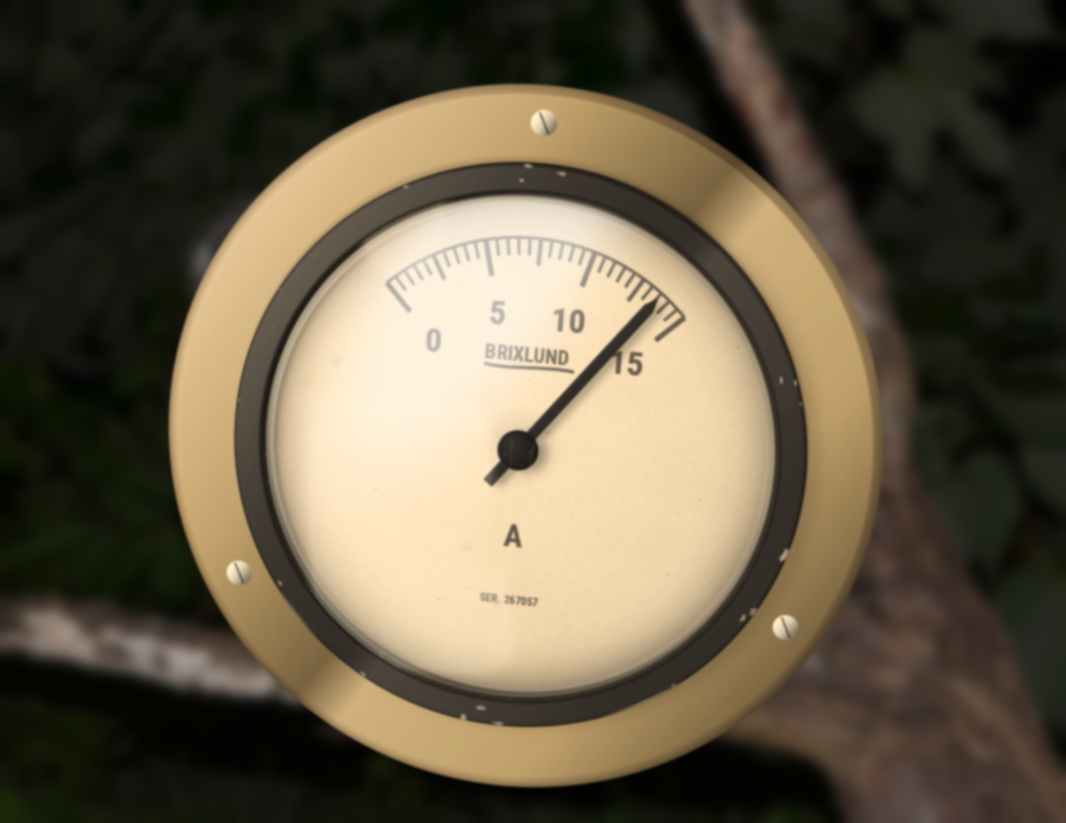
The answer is 13.5 A
